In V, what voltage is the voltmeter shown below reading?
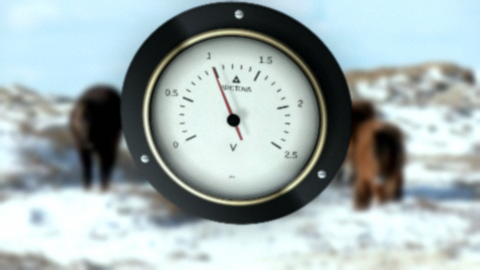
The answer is 1 V
